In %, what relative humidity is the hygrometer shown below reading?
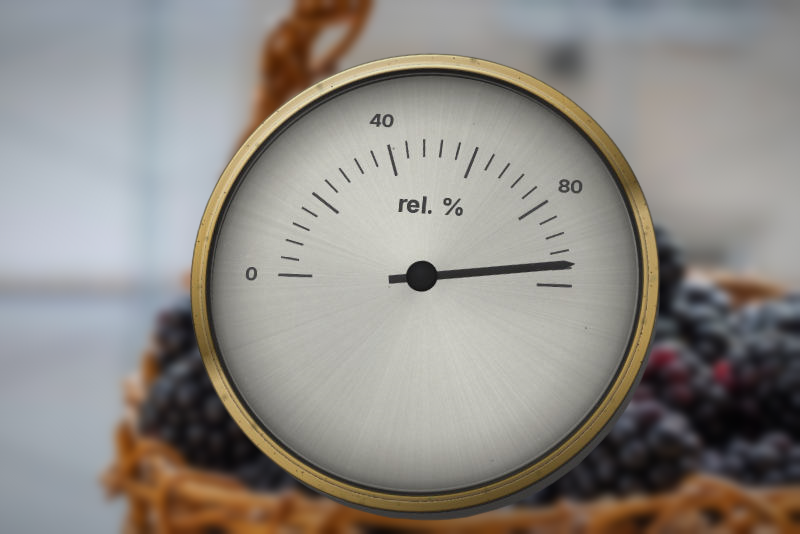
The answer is 96 %
